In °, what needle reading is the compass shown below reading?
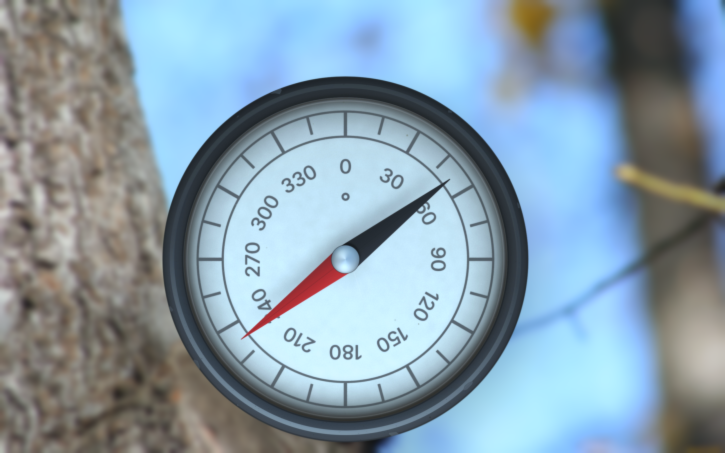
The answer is 232.5 °
